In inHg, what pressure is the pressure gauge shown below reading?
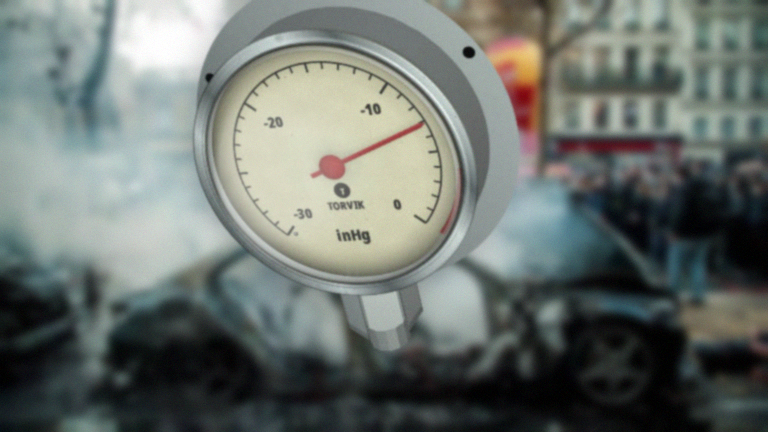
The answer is -7 inHg
